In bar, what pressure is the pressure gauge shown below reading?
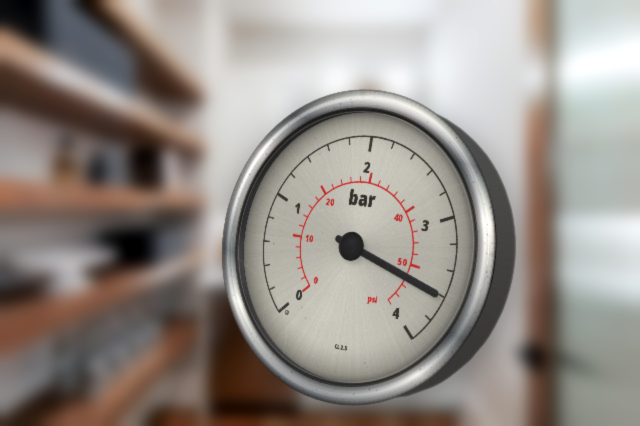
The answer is 3.6 bar
